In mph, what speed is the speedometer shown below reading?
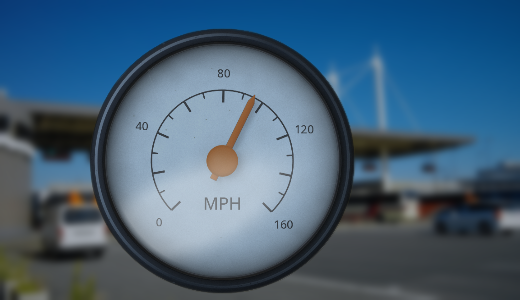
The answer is 95 mph
